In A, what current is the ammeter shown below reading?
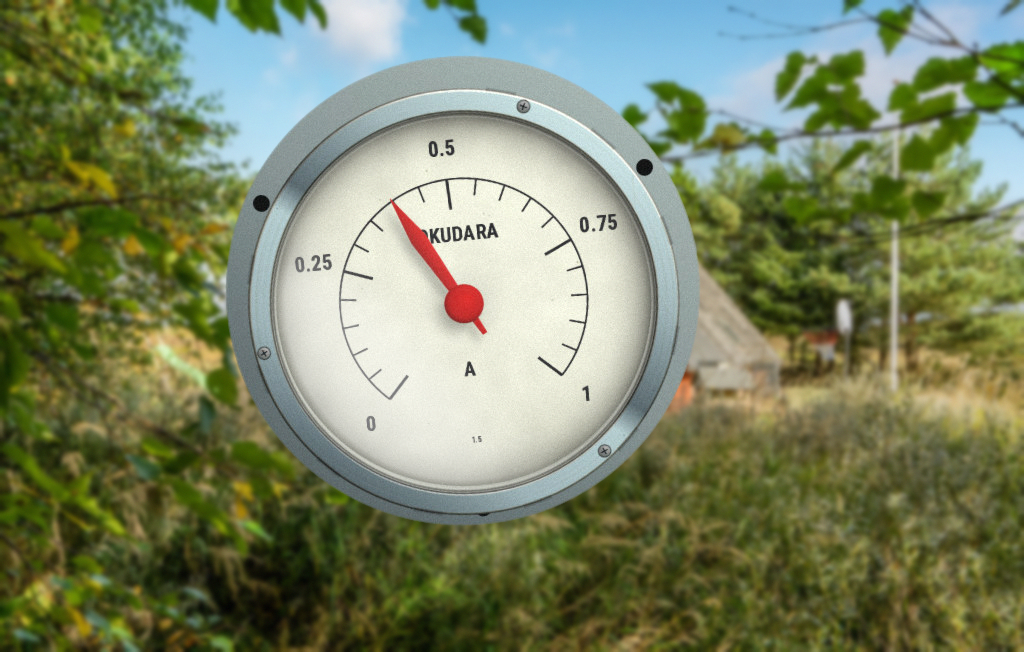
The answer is 0.4 A
